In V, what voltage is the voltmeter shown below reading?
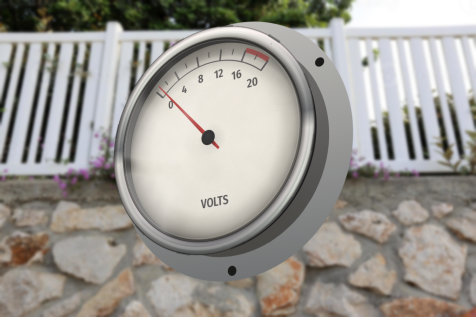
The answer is 1 V
